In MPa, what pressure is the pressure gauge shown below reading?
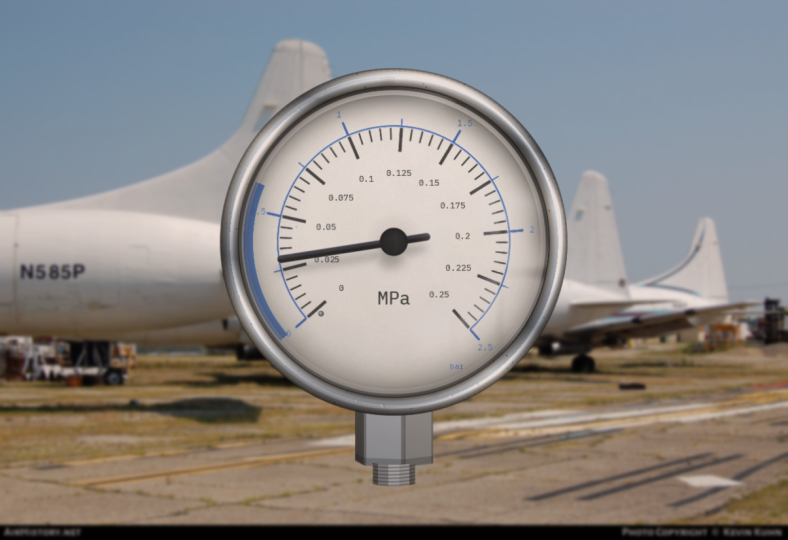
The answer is 0.03 MPa
